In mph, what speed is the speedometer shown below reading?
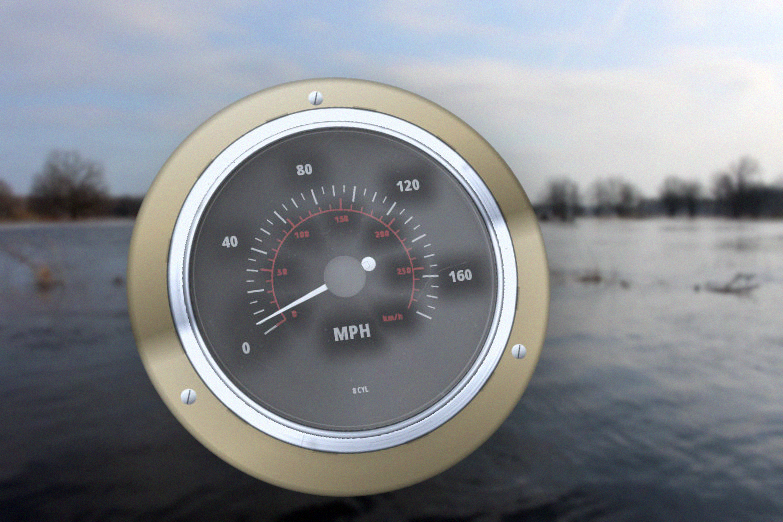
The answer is 5 mph
